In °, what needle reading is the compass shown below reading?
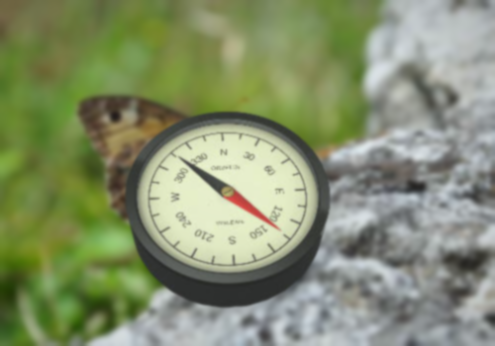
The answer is 135 °
